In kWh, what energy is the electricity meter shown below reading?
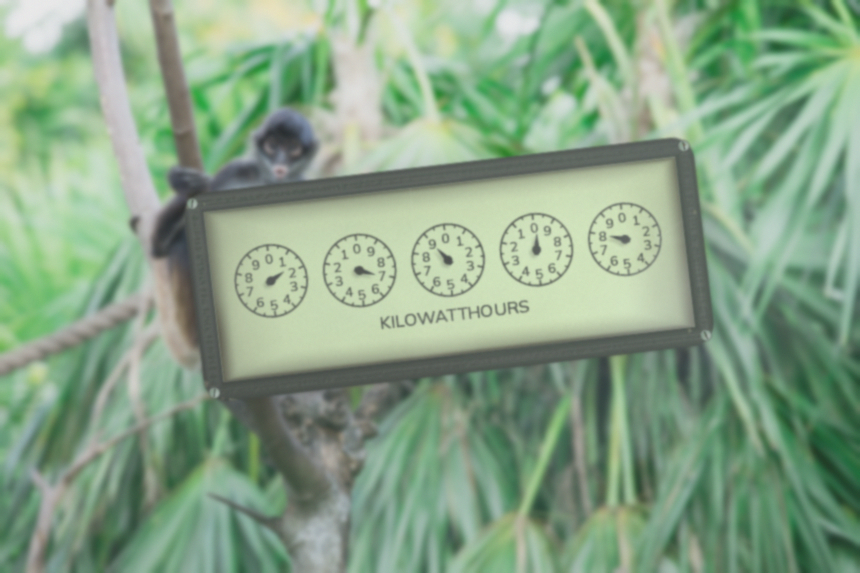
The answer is 16898 kWh
